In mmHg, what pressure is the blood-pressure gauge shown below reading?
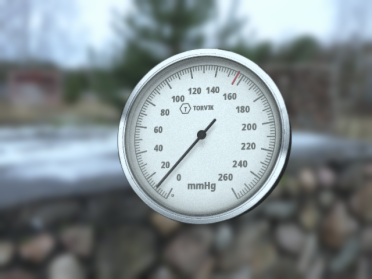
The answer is 10 mmHg
